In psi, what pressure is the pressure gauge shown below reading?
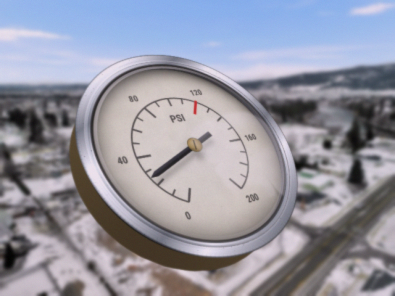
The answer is 25 psi
